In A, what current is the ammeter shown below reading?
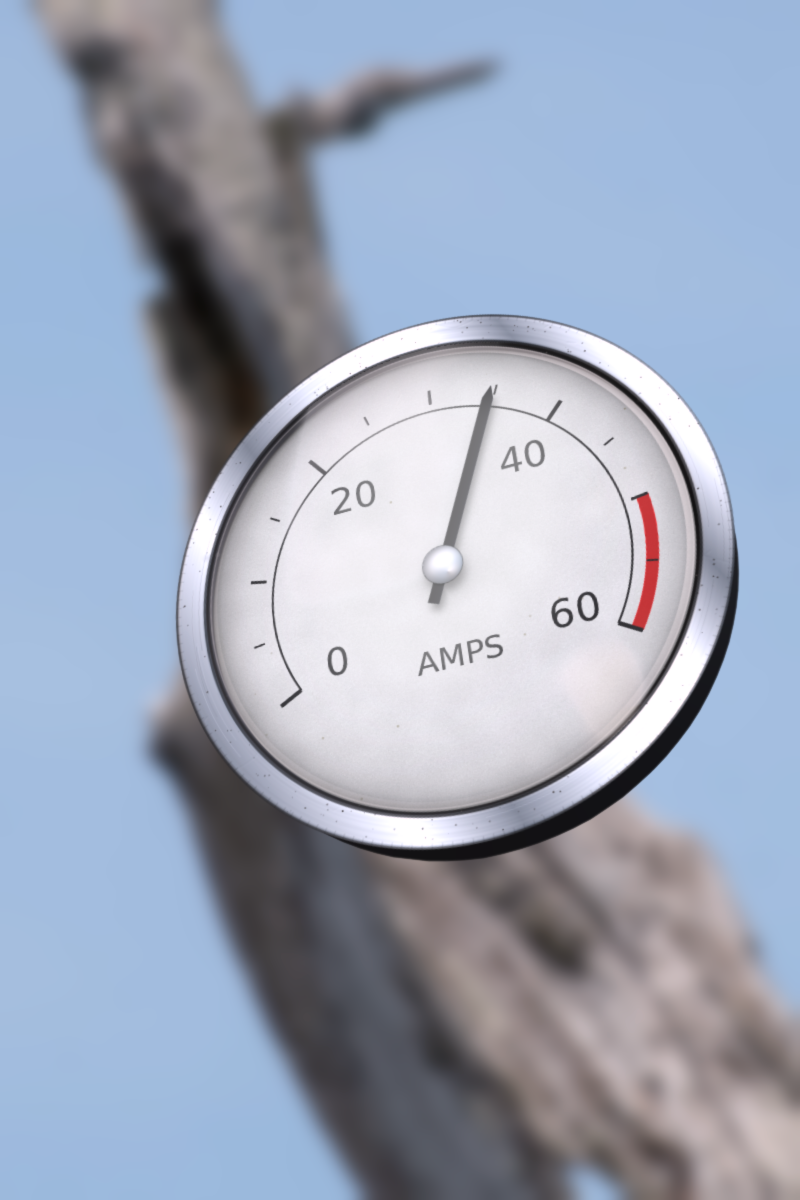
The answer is 35 A
